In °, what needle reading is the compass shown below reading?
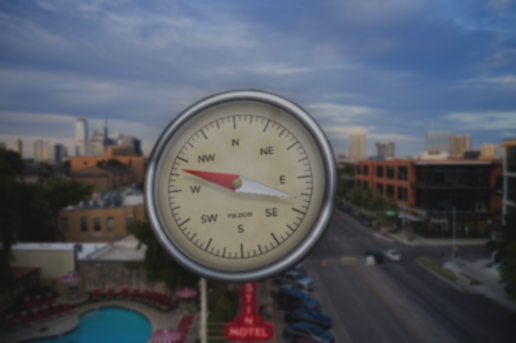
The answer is 290 °
